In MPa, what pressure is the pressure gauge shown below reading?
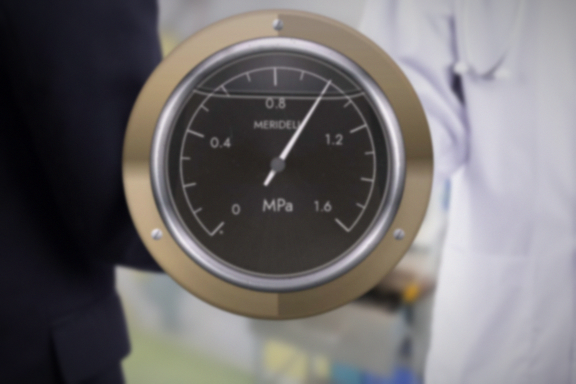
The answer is 1 MPa
